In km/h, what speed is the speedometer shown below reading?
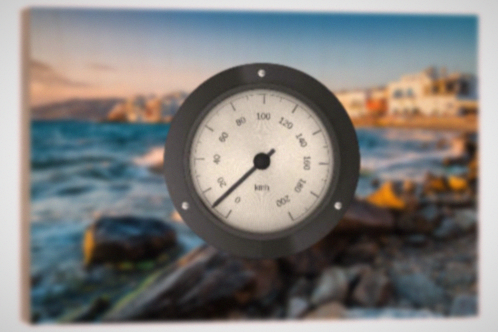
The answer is 10 km/h
